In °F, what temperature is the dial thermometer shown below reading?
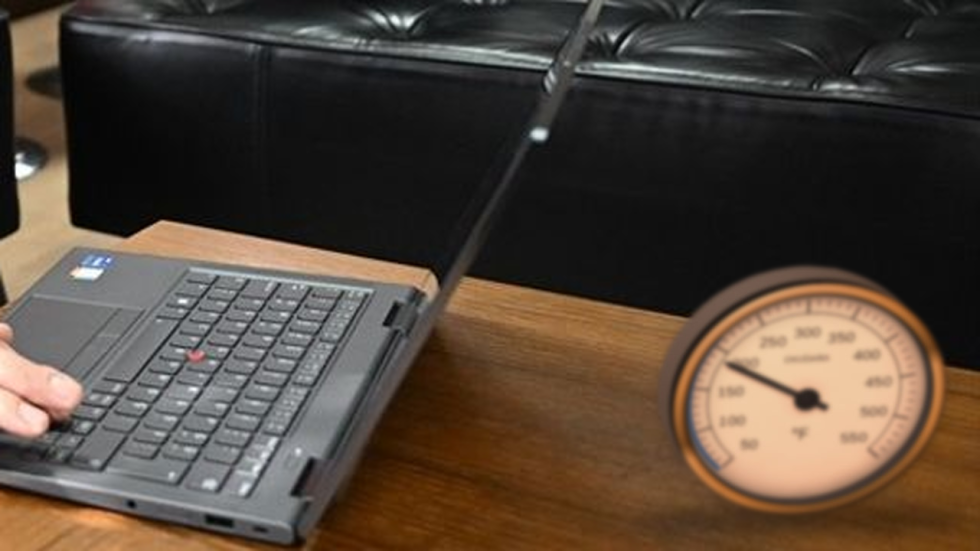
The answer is 190 °F
